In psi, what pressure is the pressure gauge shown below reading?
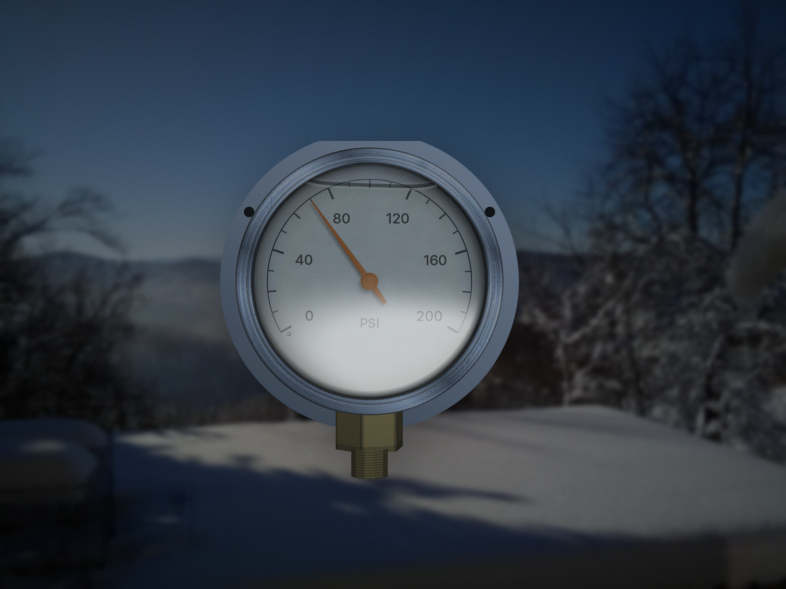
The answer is 70 psi
